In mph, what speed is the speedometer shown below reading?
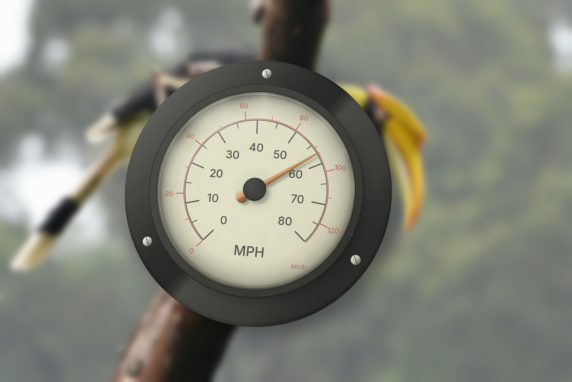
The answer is 57.5 mph
